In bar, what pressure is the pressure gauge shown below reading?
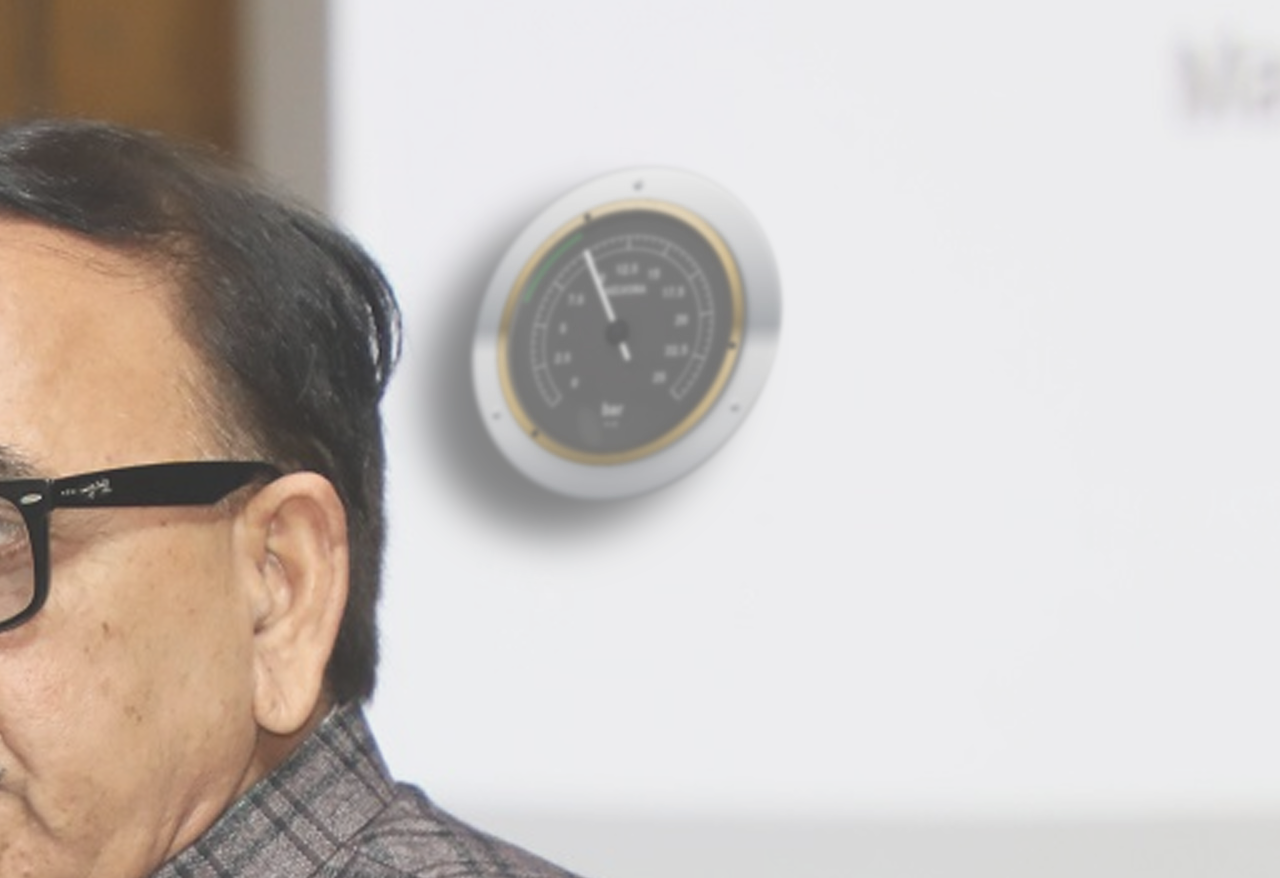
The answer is 10 bar
